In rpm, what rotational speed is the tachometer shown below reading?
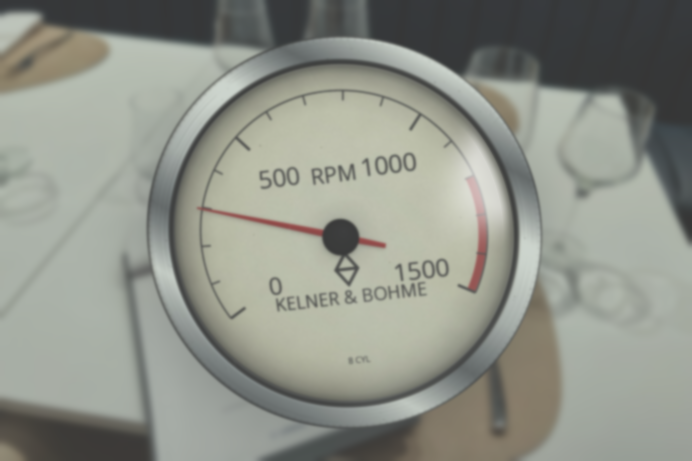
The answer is 300 rpm
